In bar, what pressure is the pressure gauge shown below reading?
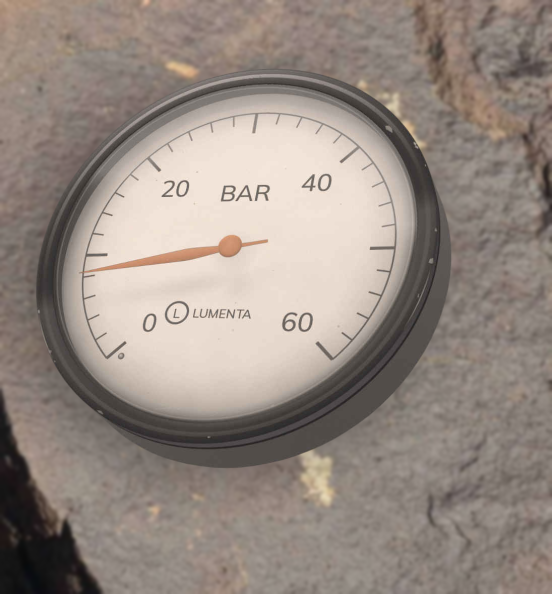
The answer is 8 bar
